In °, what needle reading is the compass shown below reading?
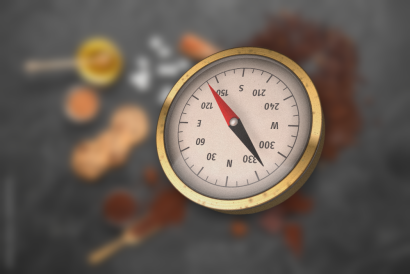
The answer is 140 °
